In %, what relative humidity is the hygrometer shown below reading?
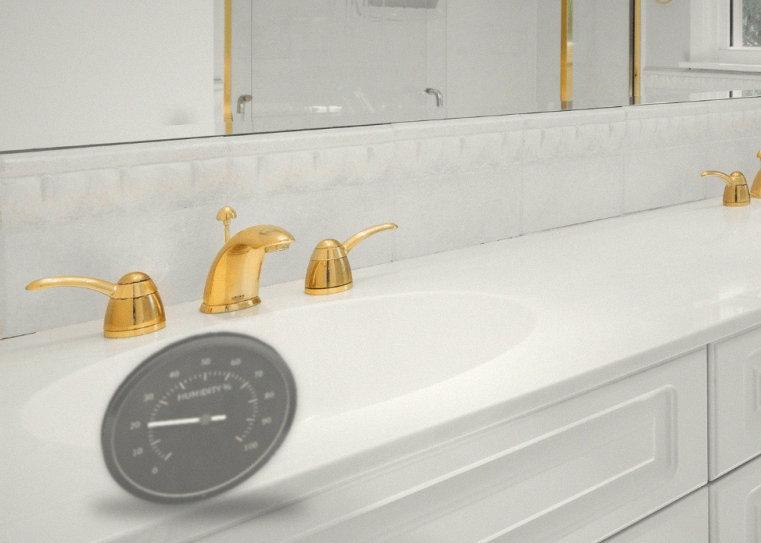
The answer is 20 %
